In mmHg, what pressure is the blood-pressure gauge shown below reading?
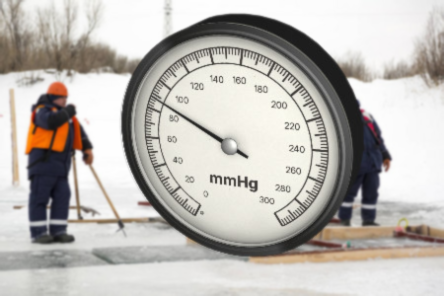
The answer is 90 mmHg
